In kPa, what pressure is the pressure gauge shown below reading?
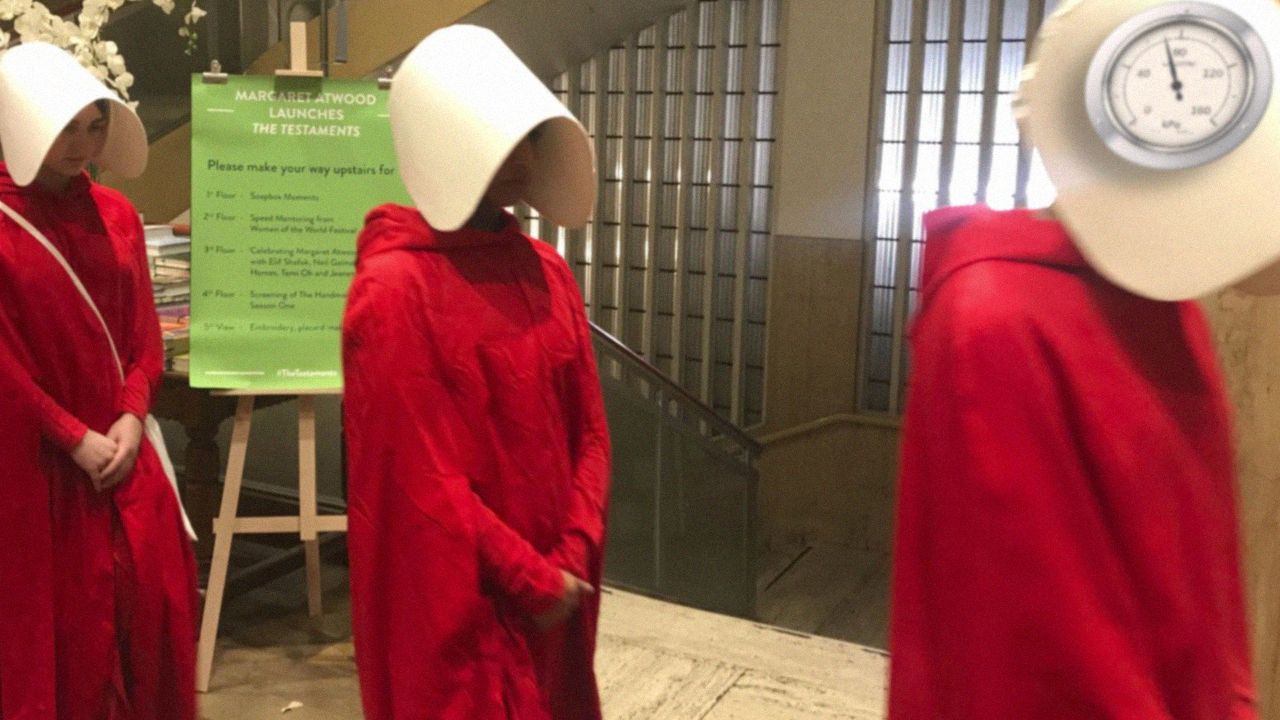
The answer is 70 kPa
